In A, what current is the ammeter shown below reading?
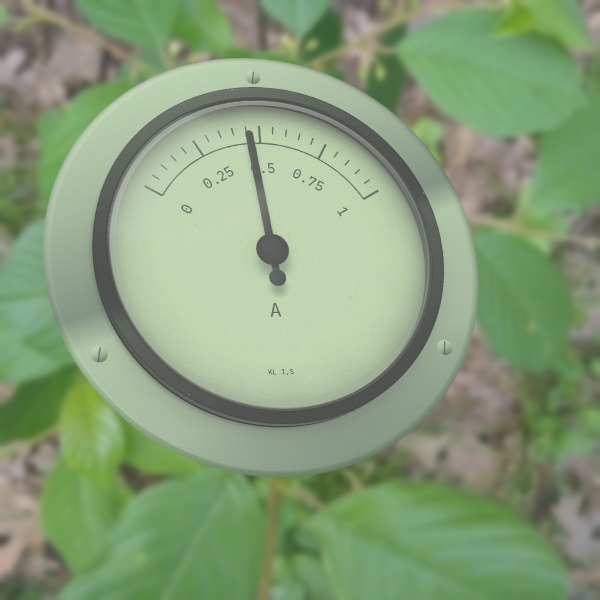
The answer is 0.45 A
